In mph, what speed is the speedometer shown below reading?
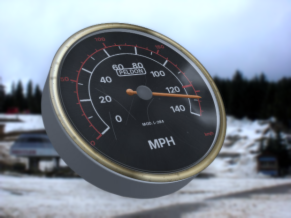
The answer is 130 mph
